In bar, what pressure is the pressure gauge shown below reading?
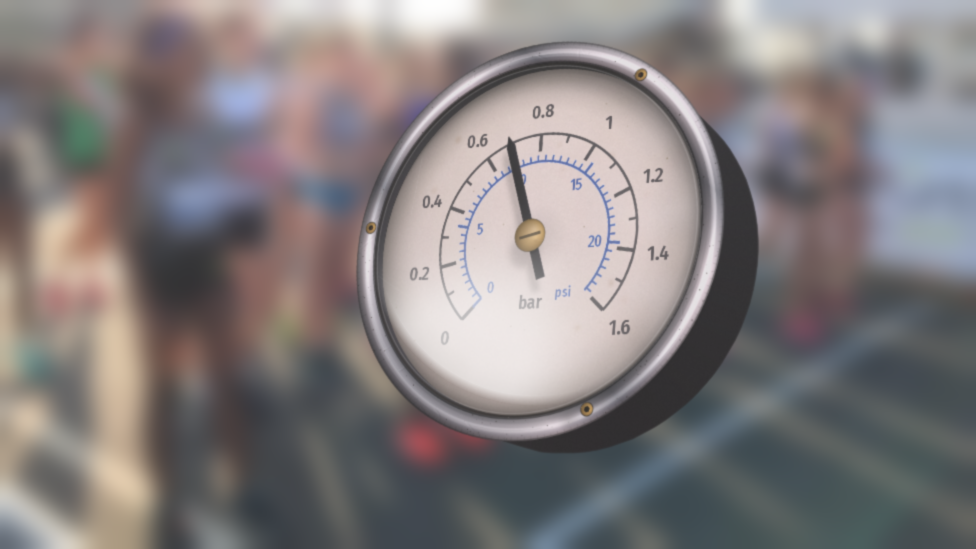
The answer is 0.7 bar
